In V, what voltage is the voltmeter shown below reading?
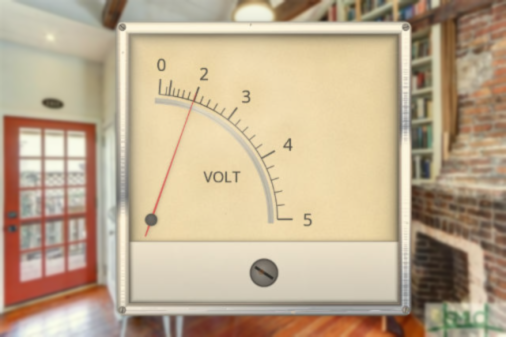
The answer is 2 V
